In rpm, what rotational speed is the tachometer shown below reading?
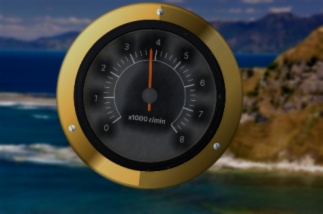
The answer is 3800 rpm
